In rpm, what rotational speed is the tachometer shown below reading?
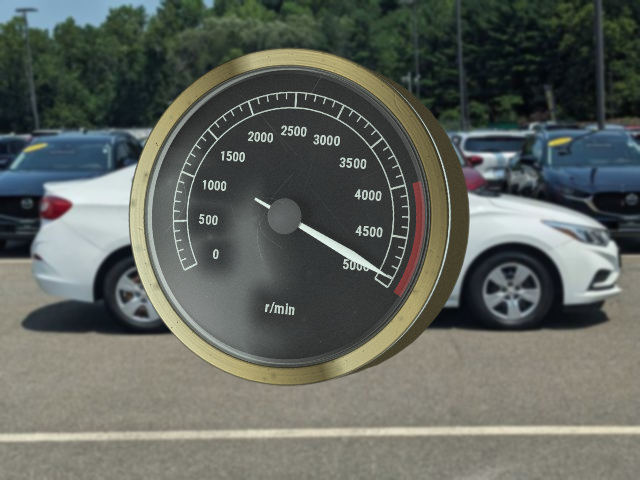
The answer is 4900 rpm
